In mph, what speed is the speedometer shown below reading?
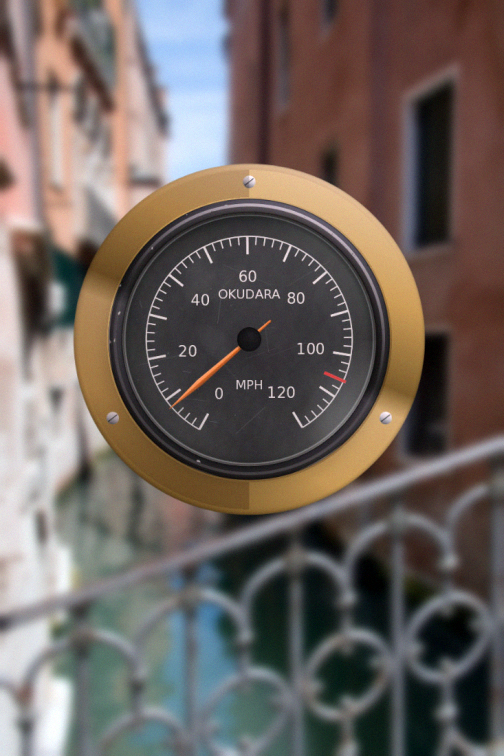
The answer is 8 mph
